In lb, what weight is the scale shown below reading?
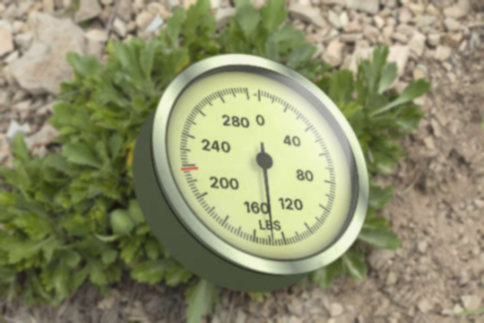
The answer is 150 lb
